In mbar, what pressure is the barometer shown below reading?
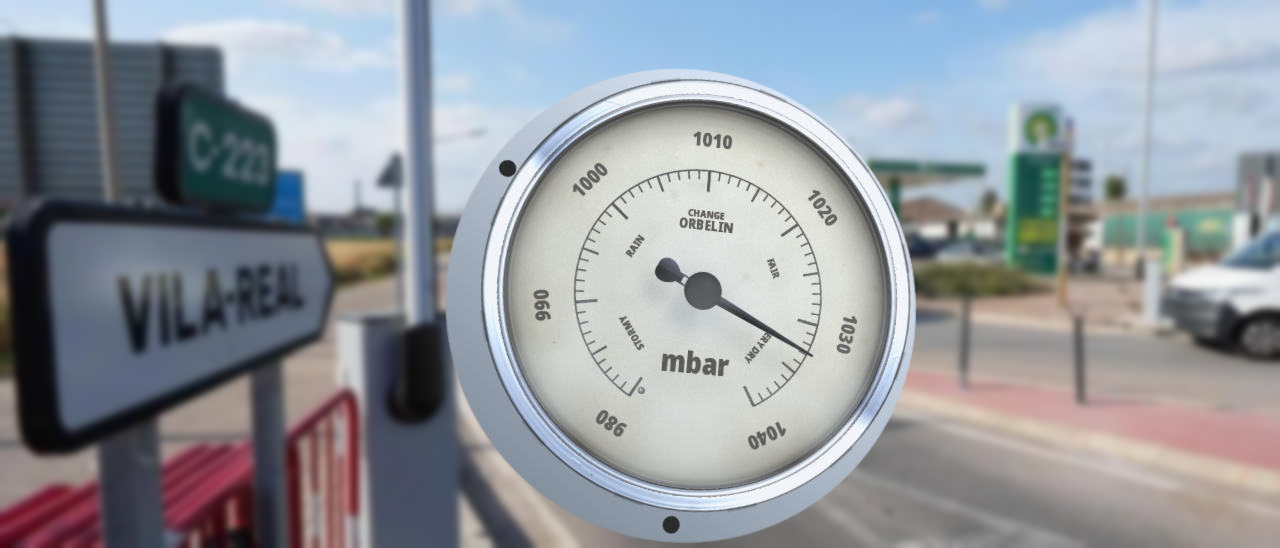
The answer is 1033 mbar
